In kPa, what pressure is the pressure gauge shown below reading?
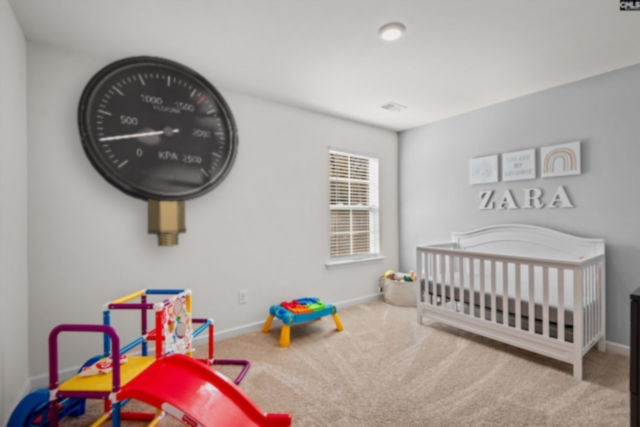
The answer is 250 kPa
